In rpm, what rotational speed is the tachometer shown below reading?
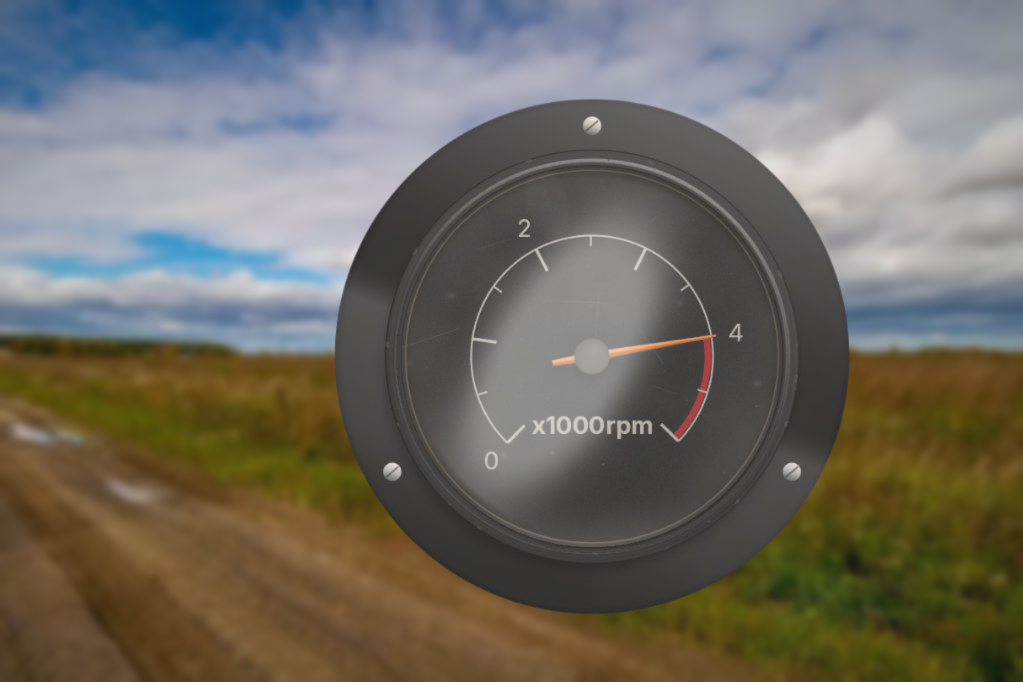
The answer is 4000 rpm
